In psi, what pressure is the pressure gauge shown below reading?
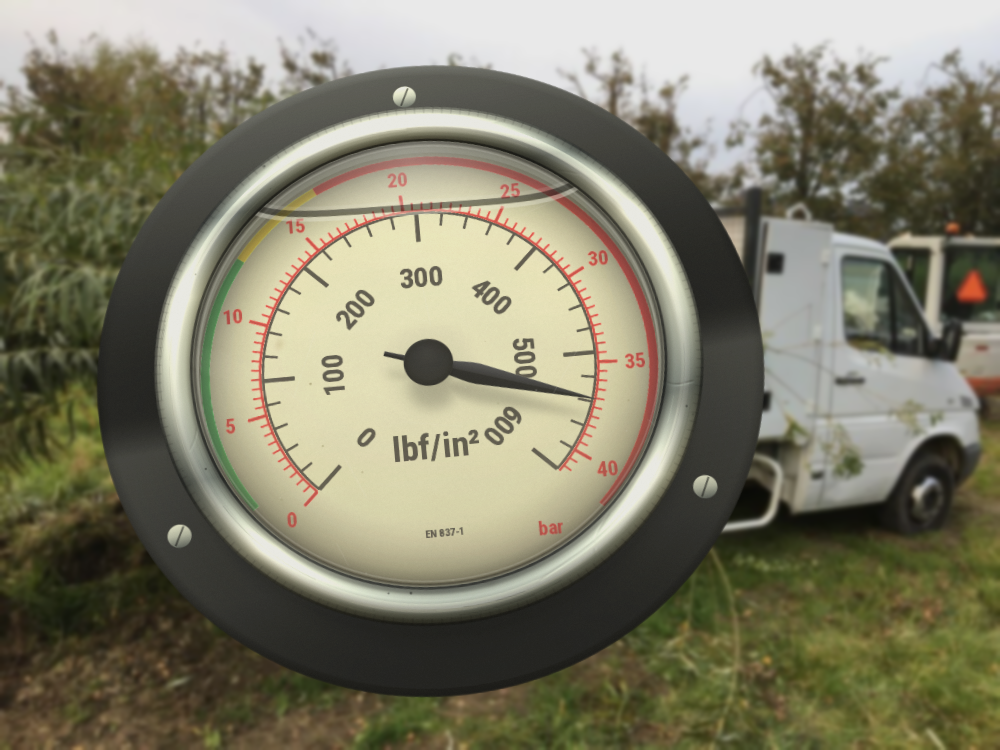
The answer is 540 psi
